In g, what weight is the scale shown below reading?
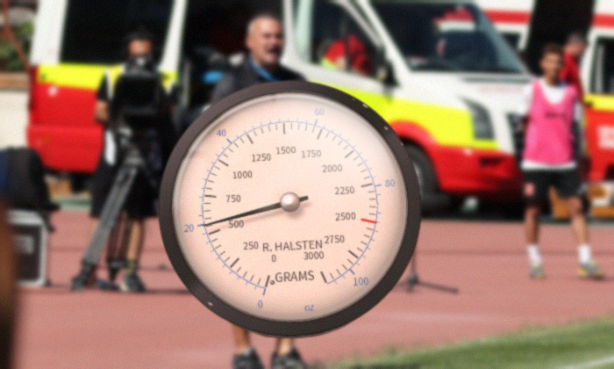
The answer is 550 g
